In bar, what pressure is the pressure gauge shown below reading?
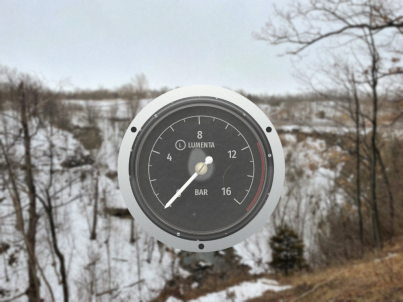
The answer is 0 bar
